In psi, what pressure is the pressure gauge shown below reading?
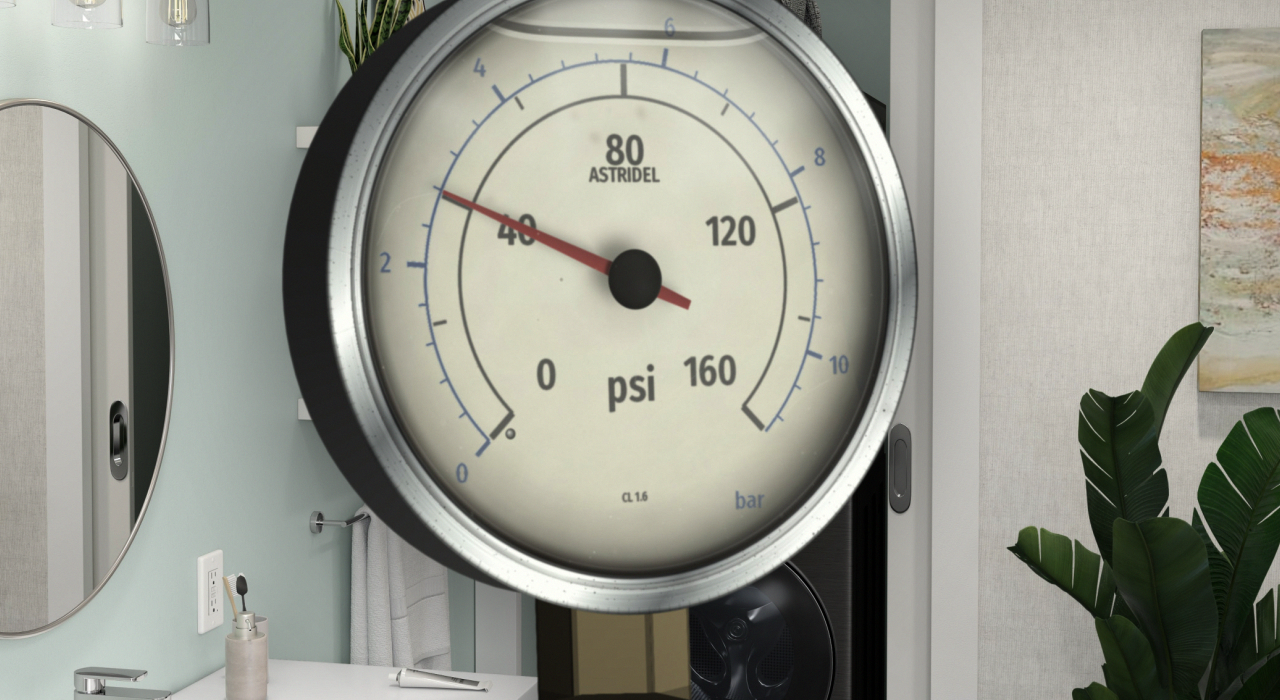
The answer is 40 psi
